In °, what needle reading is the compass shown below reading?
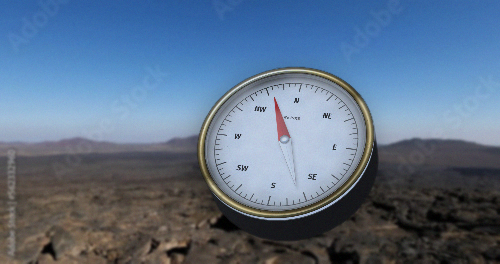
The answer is 335 °
